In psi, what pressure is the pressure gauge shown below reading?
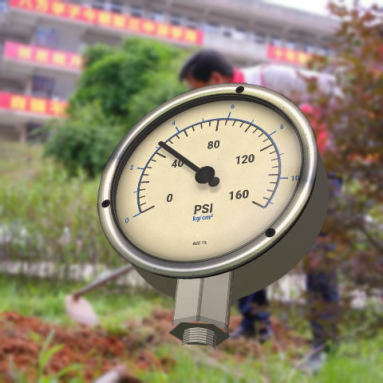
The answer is 45 psi
